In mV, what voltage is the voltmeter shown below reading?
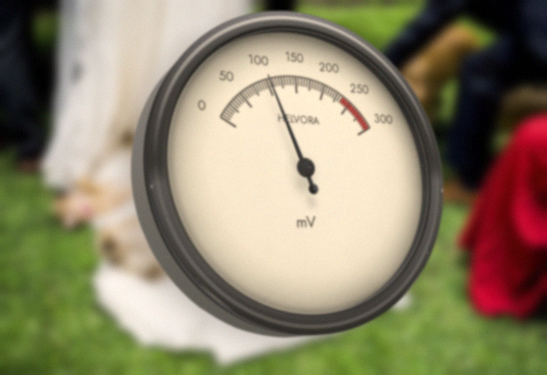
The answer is 100 mV
